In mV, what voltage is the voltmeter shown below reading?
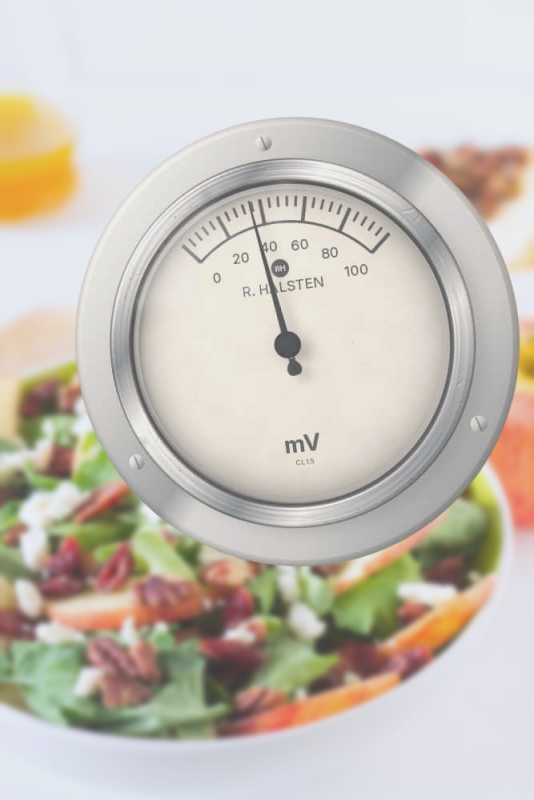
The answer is 36 mV
